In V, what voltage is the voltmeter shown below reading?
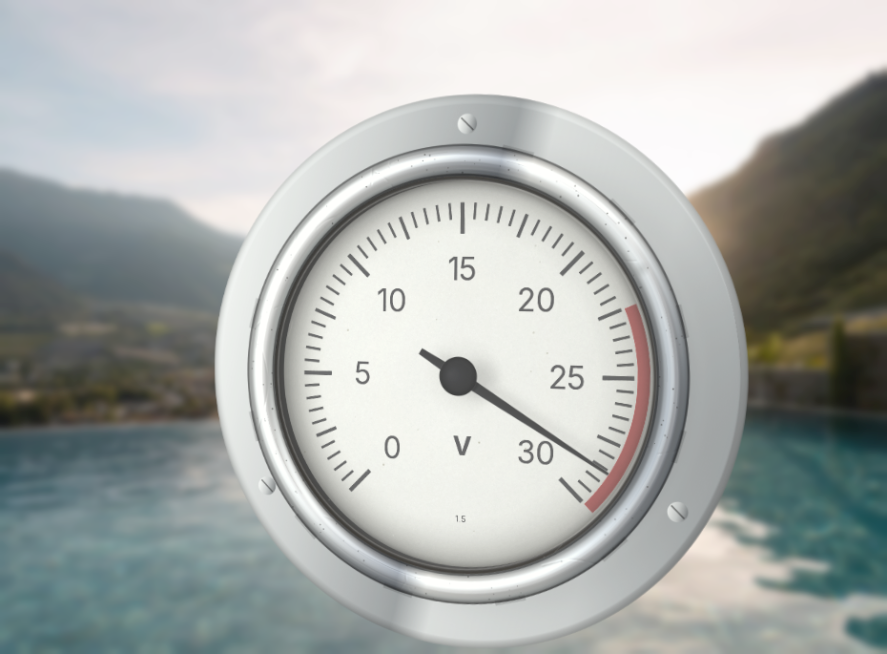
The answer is 28.5 V
